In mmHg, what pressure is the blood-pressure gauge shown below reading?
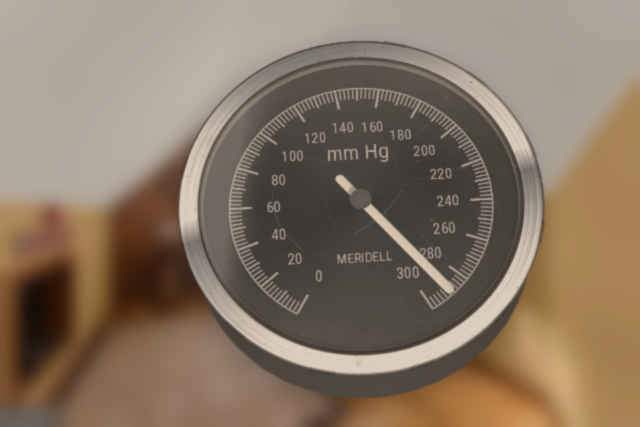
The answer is 290 mmHg
